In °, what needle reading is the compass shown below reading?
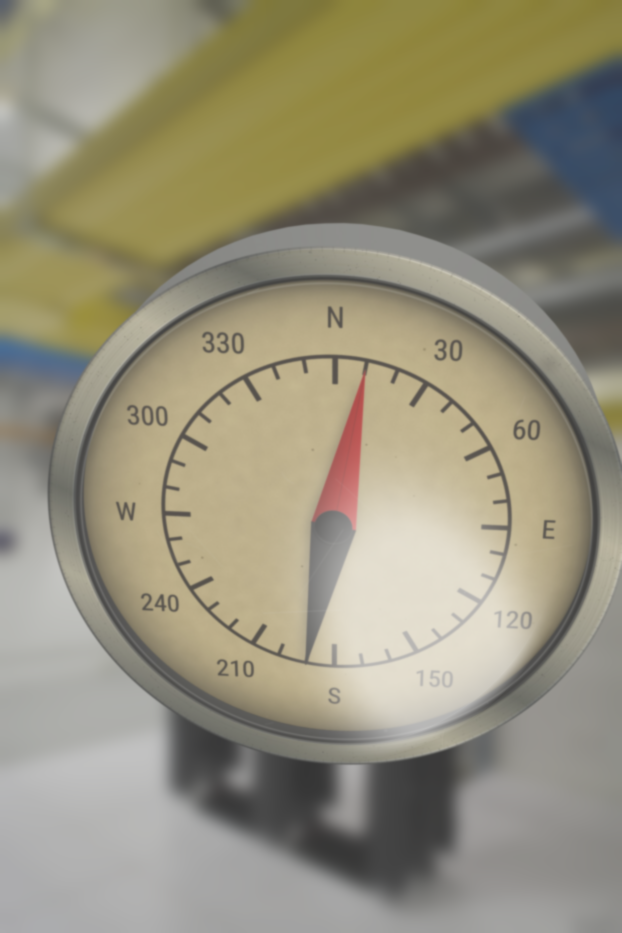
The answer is 10 °
